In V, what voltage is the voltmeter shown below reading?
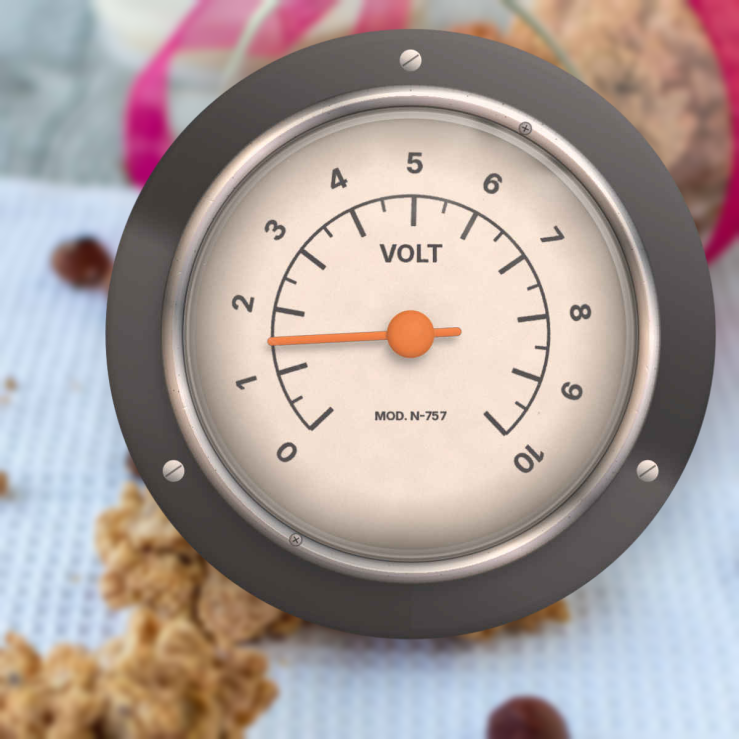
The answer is 1.5 V
